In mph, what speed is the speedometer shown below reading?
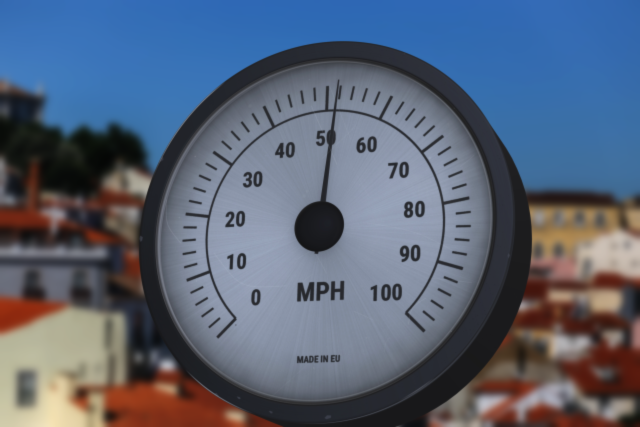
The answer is 52 mph
